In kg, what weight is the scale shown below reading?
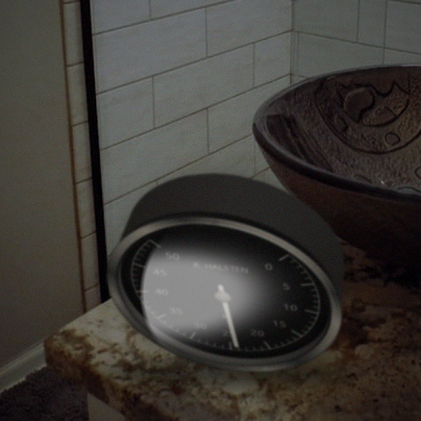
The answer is 24 kg
